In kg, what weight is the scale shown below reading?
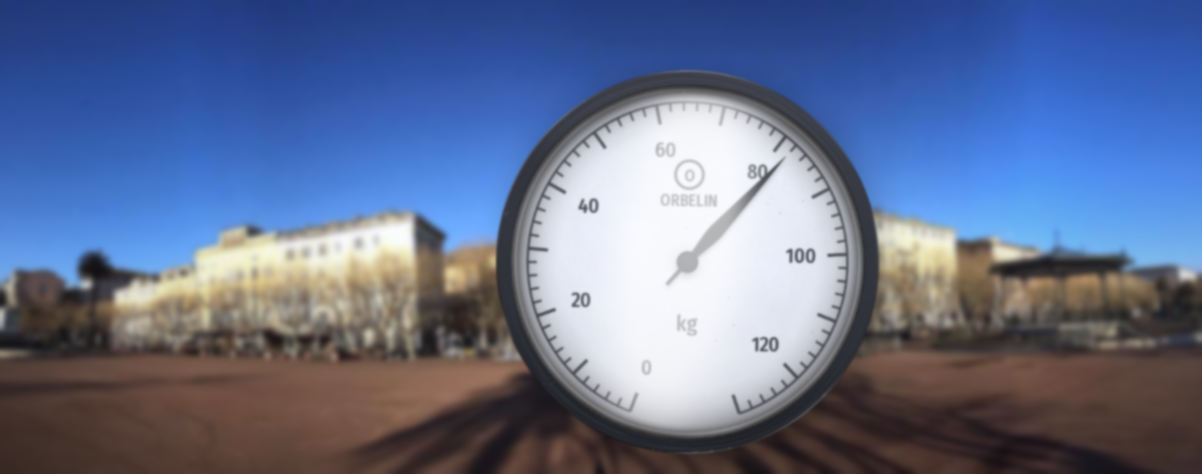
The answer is 82 kg
